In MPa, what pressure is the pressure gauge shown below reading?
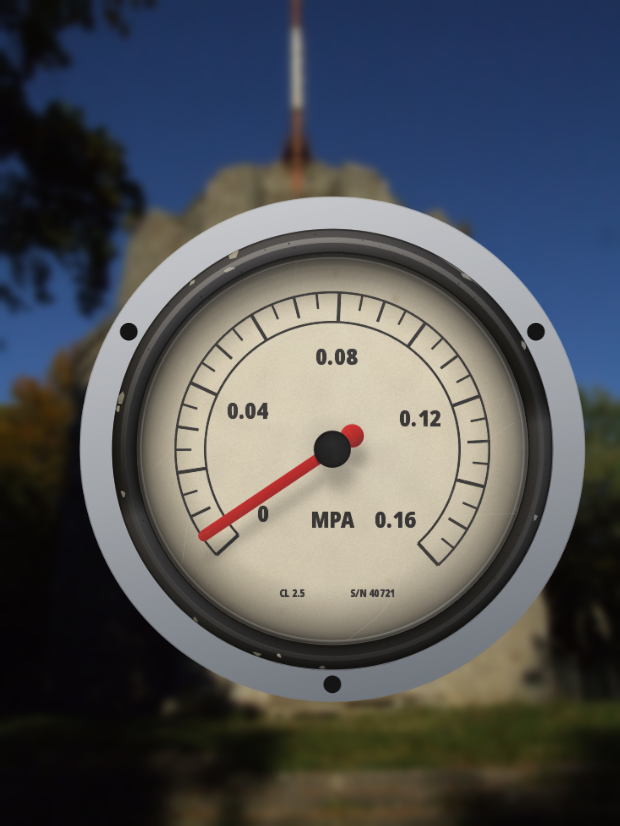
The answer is 0.005 MPa
